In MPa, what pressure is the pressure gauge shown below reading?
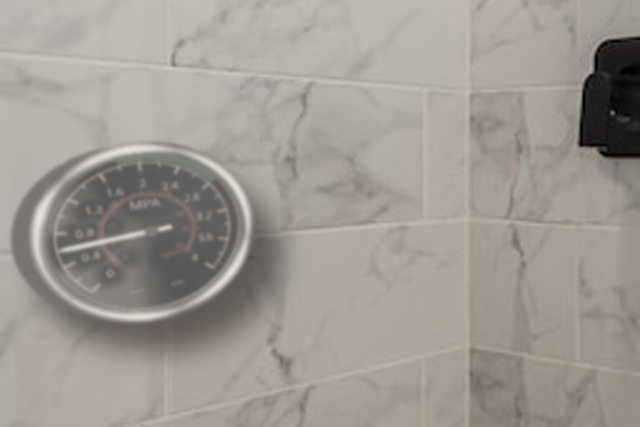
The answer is 0.6 MPa
